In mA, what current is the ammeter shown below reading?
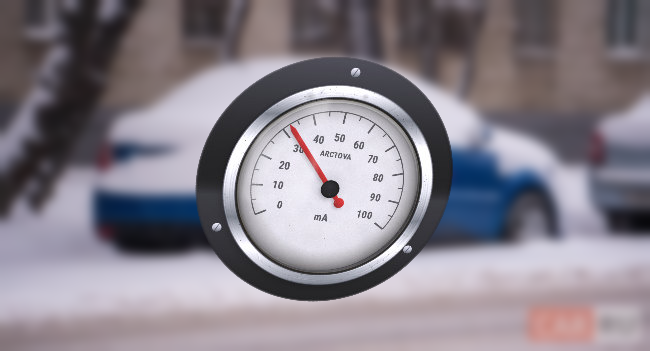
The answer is 32.5 mA
